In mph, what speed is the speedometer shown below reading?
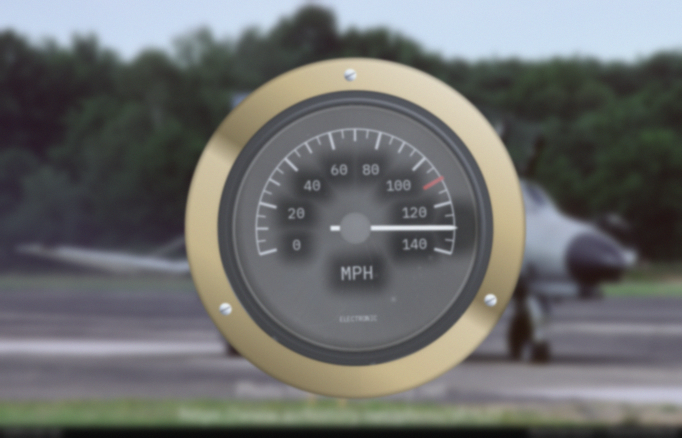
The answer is 130 mph
